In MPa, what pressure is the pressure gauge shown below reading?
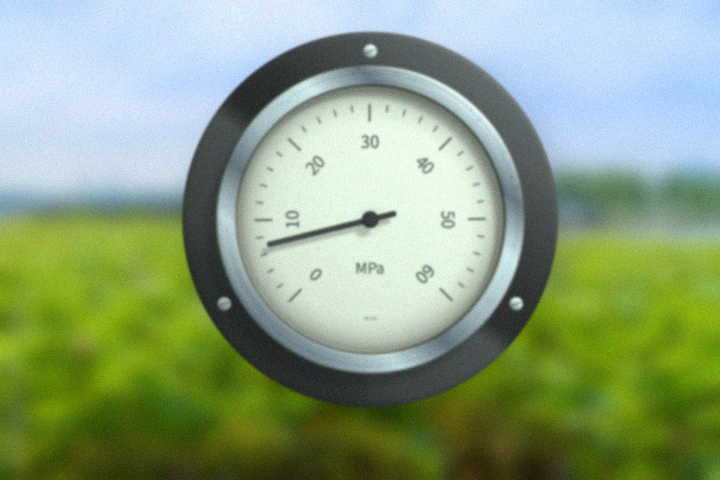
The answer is 7 MPa
